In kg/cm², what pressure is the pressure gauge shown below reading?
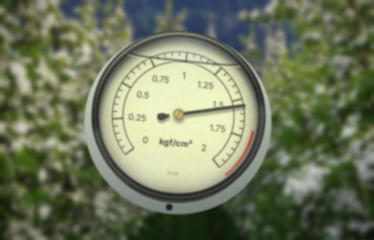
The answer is 1.55 kg/cm²
